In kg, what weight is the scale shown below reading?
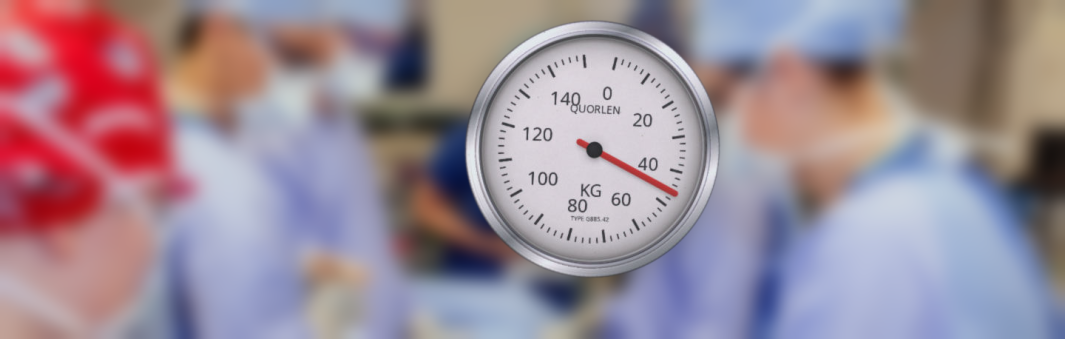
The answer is 46 kg
